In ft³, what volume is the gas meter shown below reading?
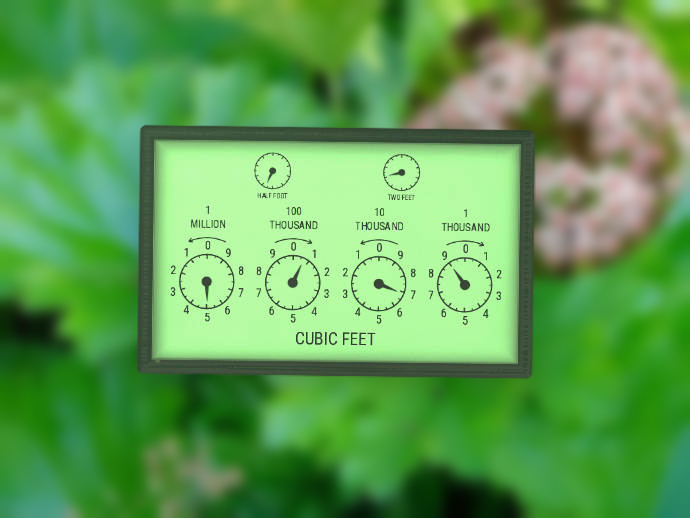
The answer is 506900 ft³
